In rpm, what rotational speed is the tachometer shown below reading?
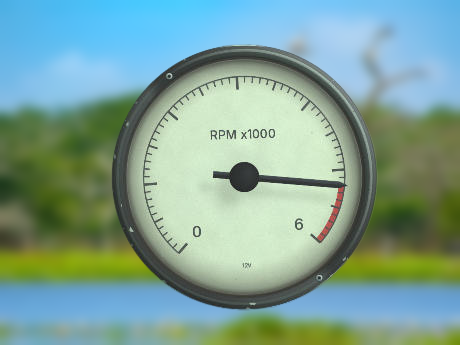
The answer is 5200 rpm
